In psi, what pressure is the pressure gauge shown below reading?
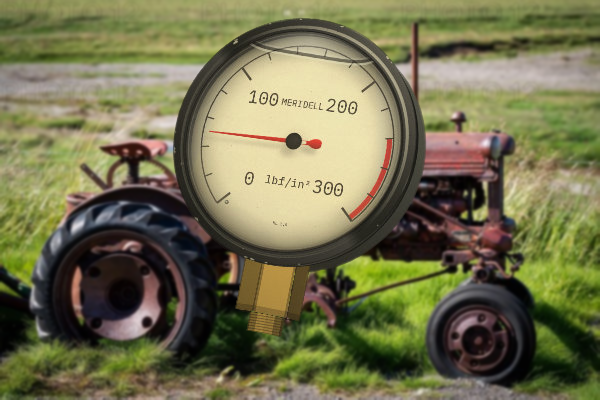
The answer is 50 psi
